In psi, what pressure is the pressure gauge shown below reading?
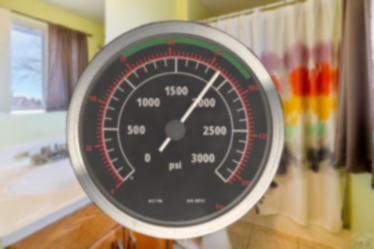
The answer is 1900 psi
